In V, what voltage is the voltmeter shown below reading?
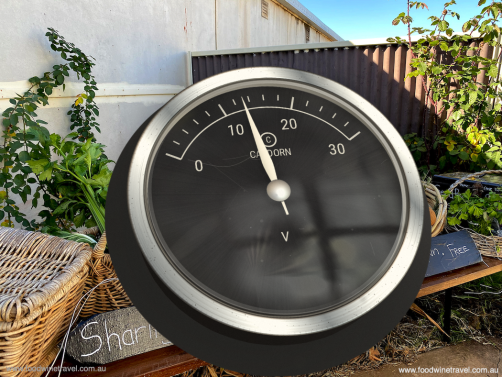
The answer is 13 V
